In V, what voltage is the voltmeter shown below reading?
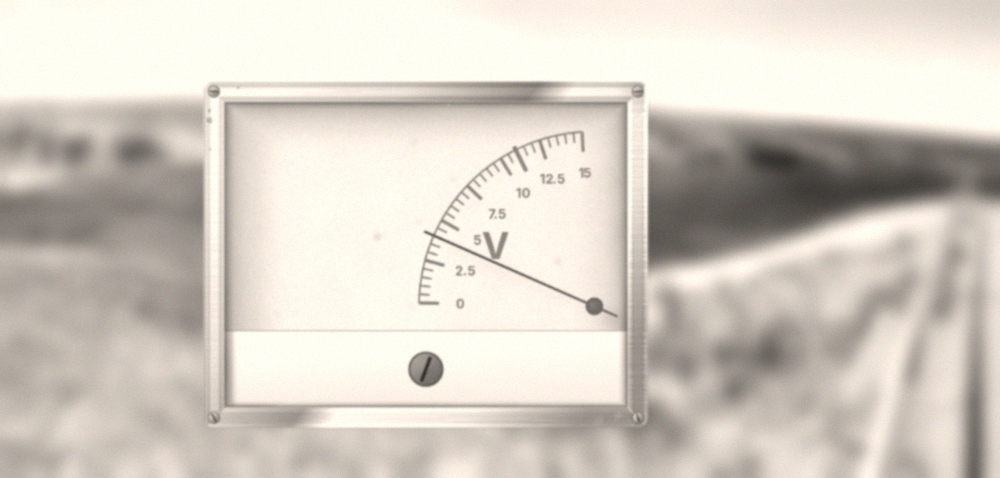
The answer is 4 V
